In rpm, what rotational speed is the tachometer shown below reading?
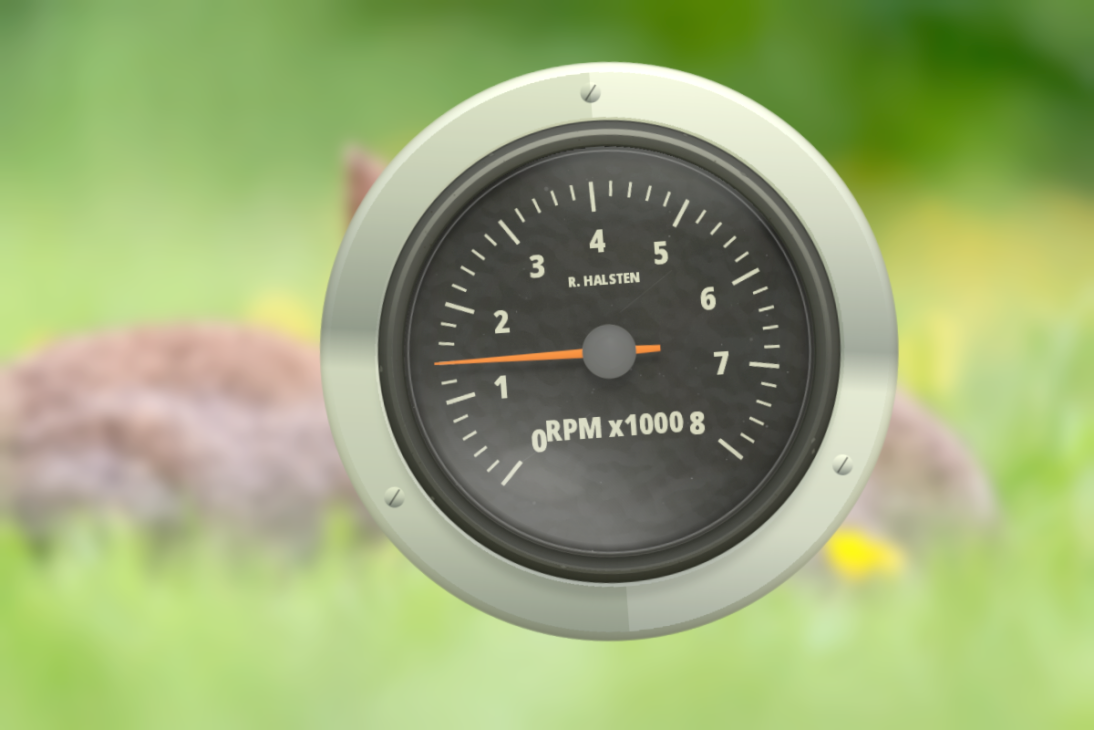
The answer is 1400 rpm
